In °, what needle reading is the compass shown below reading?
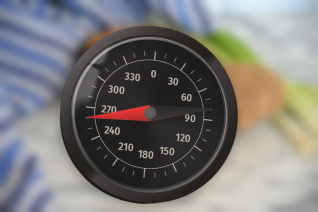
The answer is 260 °
